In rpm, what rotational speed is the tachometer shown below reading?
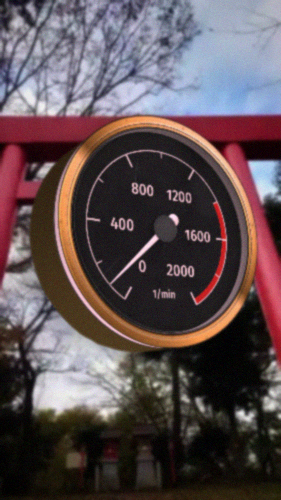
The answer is 100 rpm
